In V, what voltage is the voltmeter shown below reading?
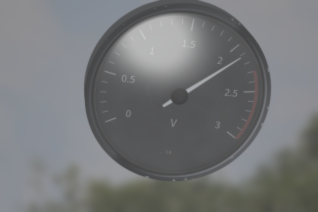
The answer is 2.1 V
